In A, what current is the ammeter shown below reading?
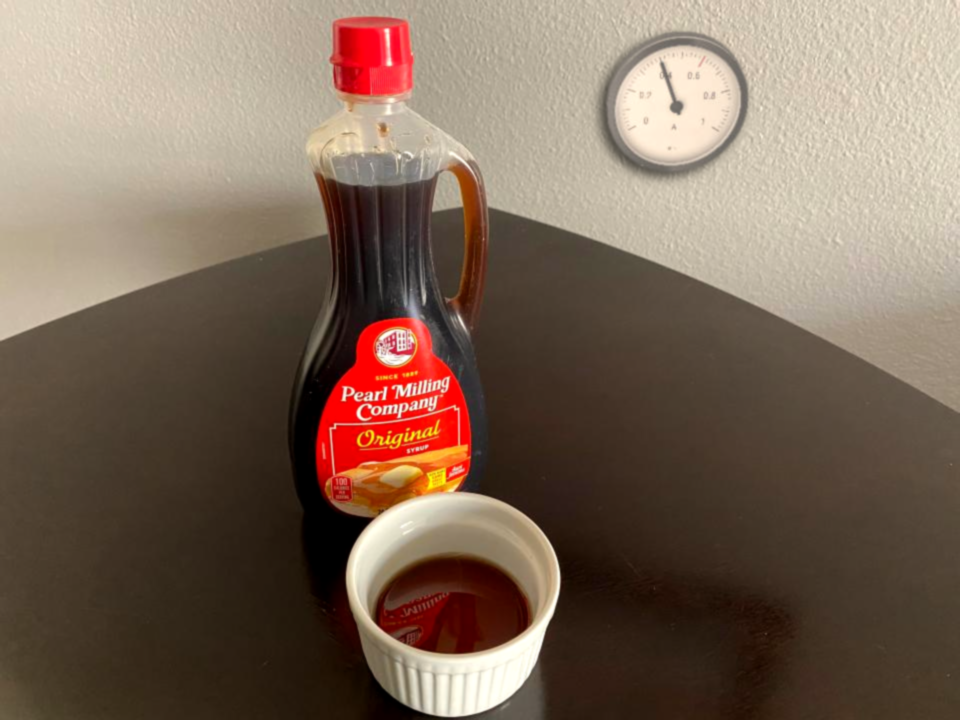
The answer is 0.4 A
